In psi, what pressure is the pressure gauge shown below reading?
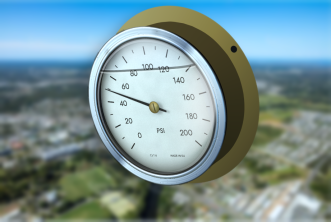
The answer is 50 psi
